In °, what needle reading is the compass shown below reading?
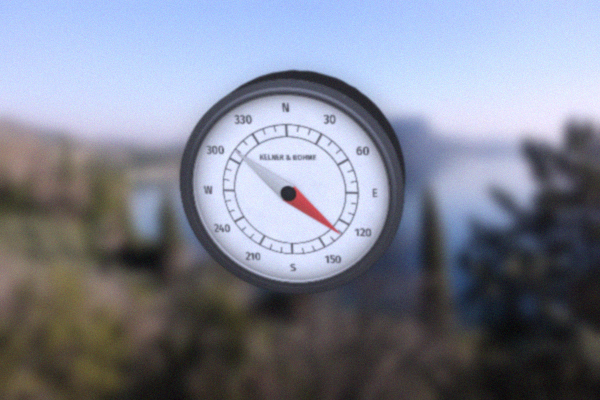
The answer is 130 °
